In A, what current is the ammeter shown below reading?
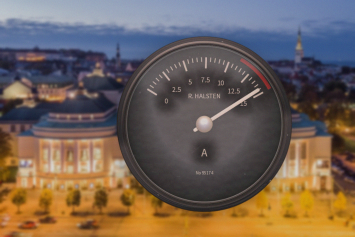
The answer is 14.5 A
